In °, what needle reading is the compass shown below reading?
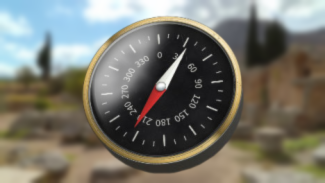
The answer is 215 °
